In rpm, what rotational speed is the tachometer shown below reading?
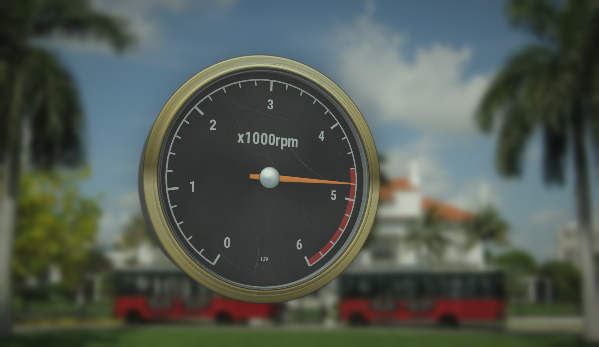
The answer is 4800 rpm
